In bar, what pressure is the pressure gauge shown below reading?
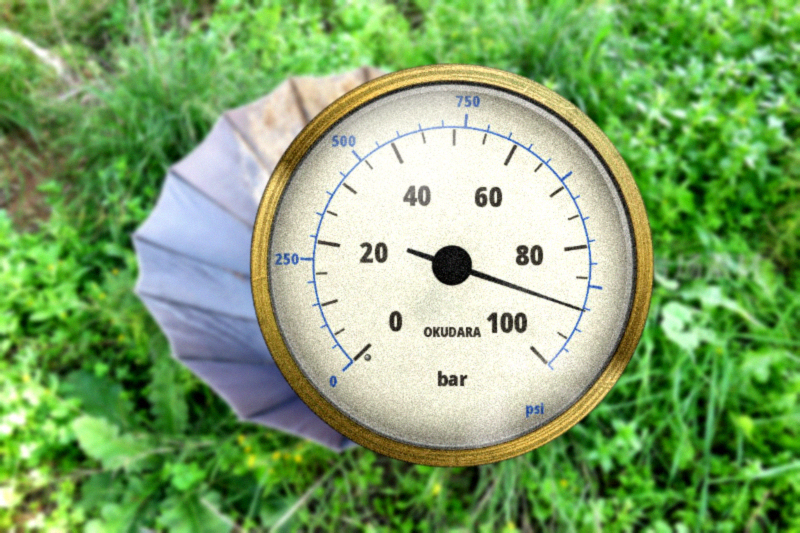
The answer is 90 bar
